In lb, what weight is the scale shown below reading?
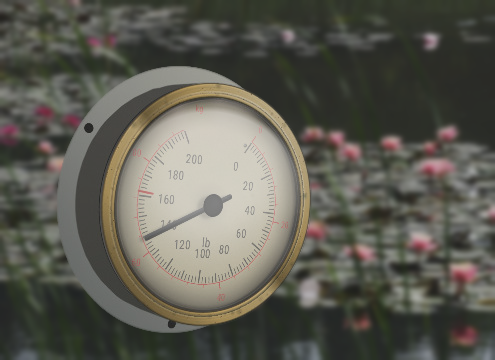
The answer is 140 lb
